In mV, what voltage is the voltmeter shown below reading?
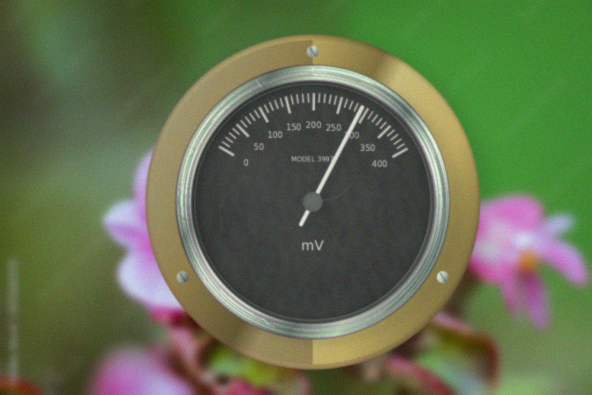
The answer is 290 mV
